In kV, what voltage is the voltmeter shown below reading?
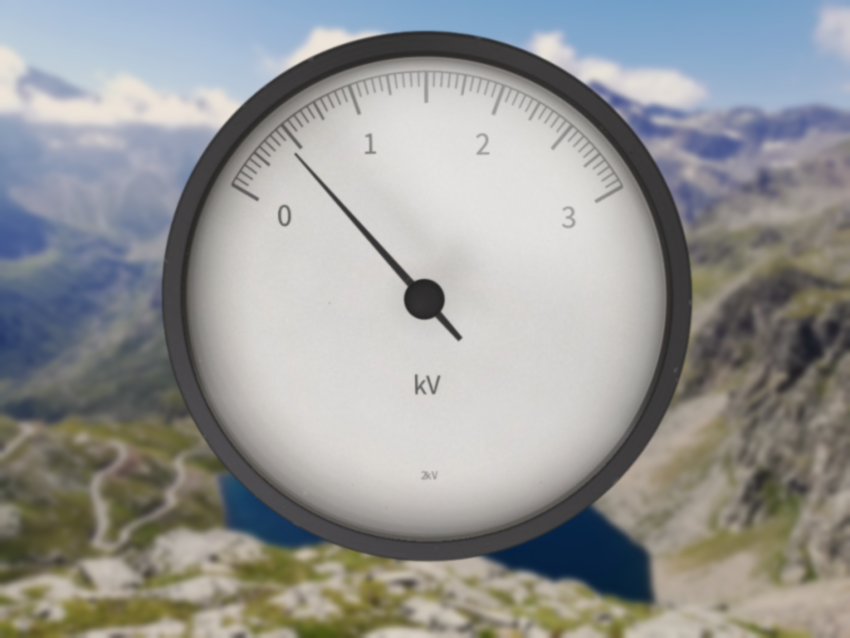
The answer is 0.45 kV
